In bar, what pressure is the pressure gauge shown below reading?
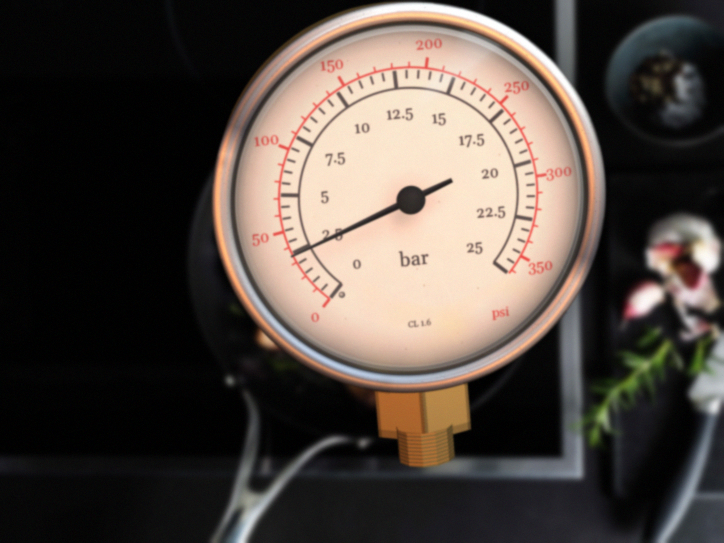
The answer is 2.5 bar
